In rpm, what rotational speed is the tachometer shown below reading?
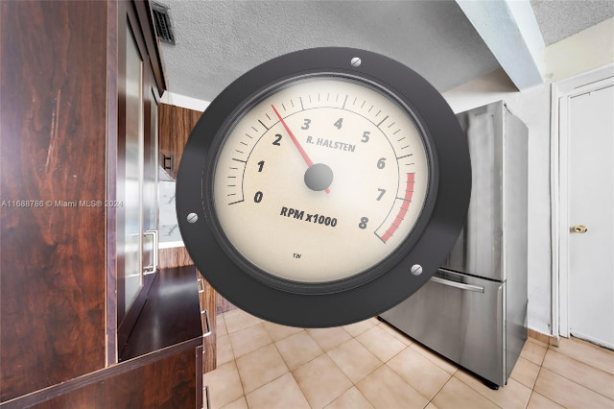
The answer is 2400 rpm
